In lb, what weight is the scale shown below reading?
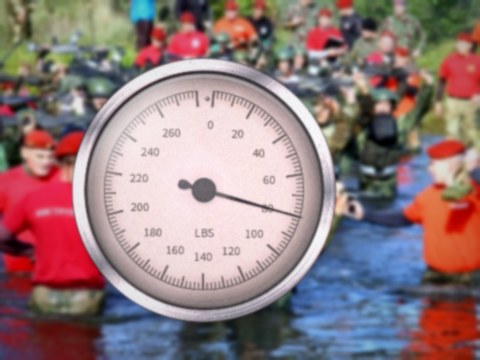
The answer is 80 lb
